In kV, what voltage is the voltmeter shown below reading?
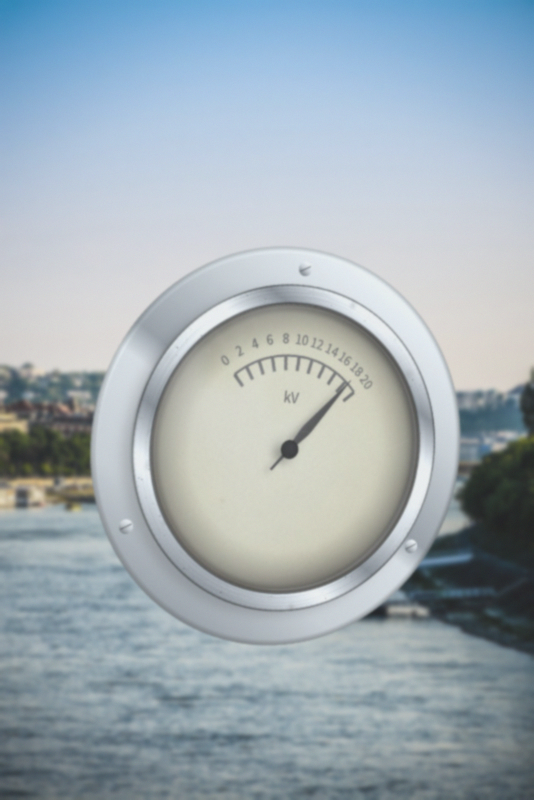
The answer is 18 kV
